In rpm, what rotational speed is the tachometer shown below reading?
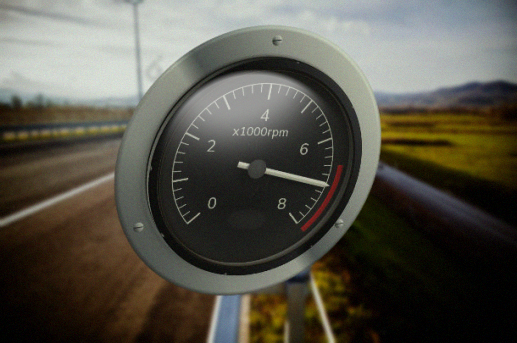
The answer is 7000 rpm
